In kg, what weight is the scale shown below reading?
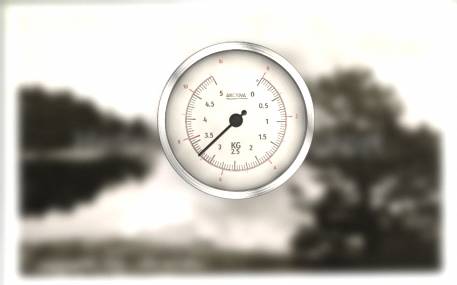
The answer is 3.25 kg
